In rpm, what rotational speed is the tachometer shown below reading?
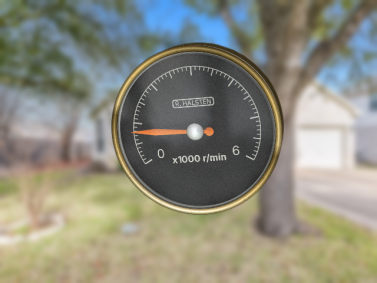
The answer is 800 rpm
